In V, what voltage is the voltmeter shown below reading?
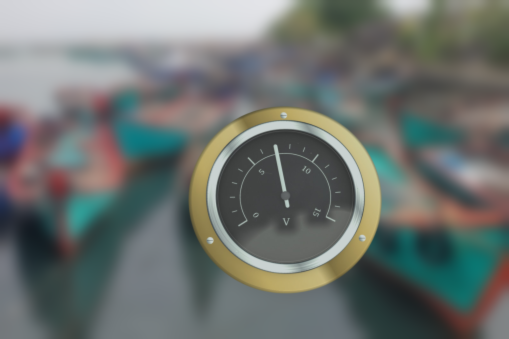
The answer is 7 V
